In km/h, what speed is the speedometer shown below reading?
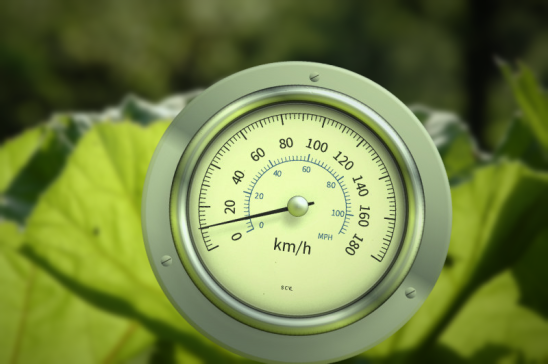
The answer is 10 km/h
